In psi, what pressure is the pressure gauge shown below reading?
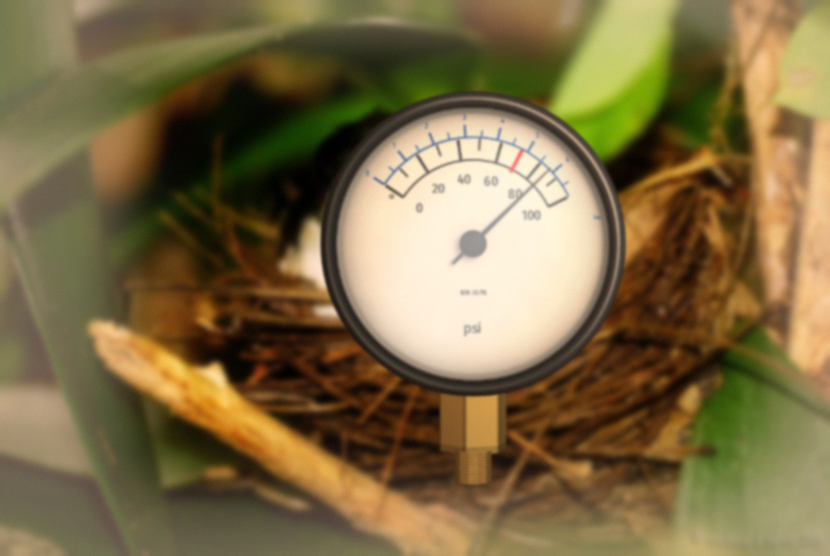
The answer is 85 psi
